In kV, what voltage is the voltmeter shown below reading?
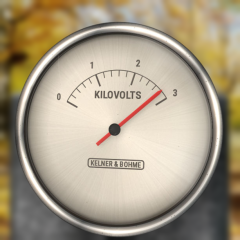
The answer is 2.8 kV
